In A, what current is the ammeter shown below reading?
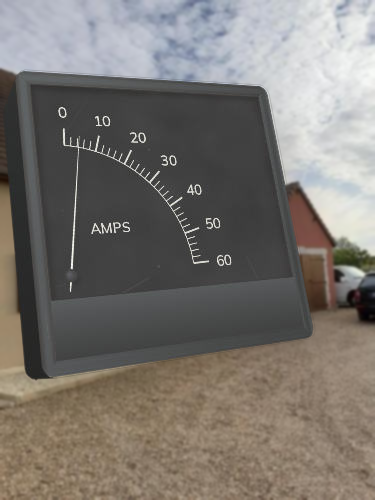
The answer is 4 A
